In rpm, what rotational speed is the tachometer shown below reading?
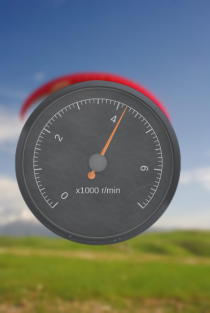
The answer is 4200 rpm
